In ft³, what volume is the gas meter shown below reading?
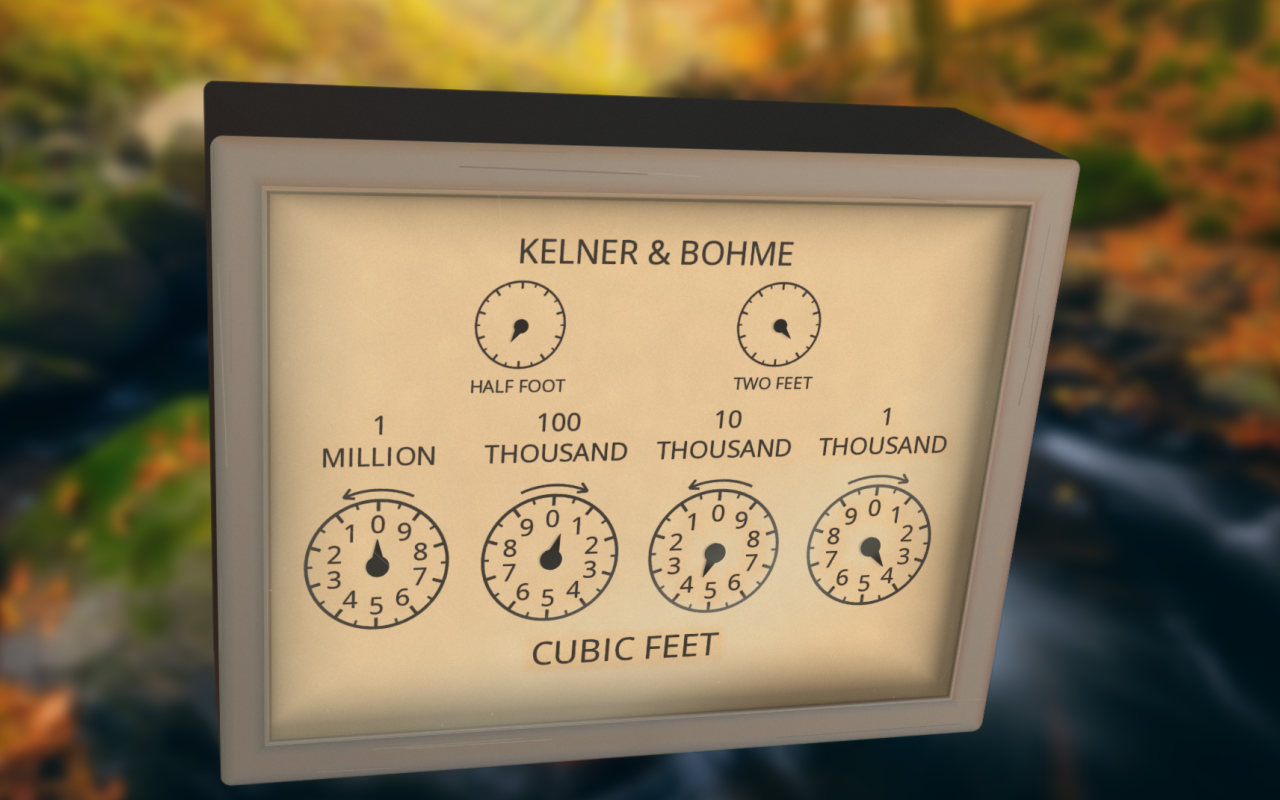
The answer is 4400 ft³
